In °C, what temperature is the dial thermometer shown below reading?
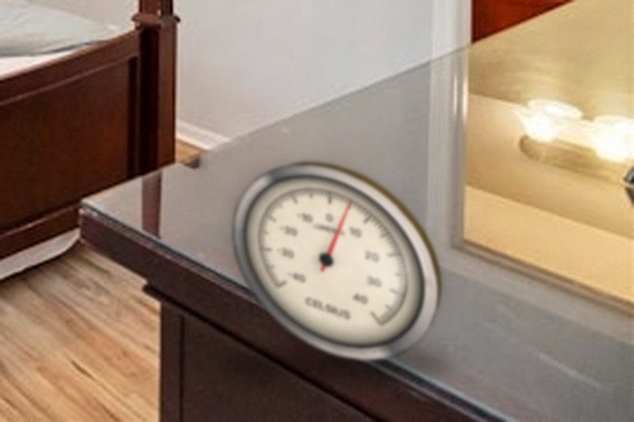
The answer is 5 °C
